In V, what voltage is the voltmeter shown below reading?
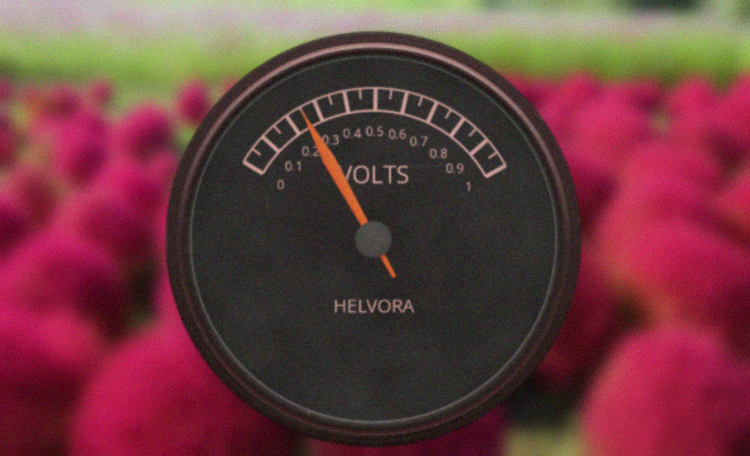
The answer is 0.25 V
